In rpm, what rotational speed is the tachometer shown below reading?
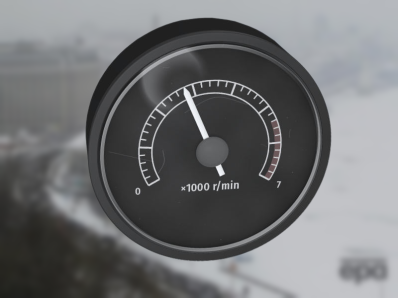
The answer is 2800 rpm
